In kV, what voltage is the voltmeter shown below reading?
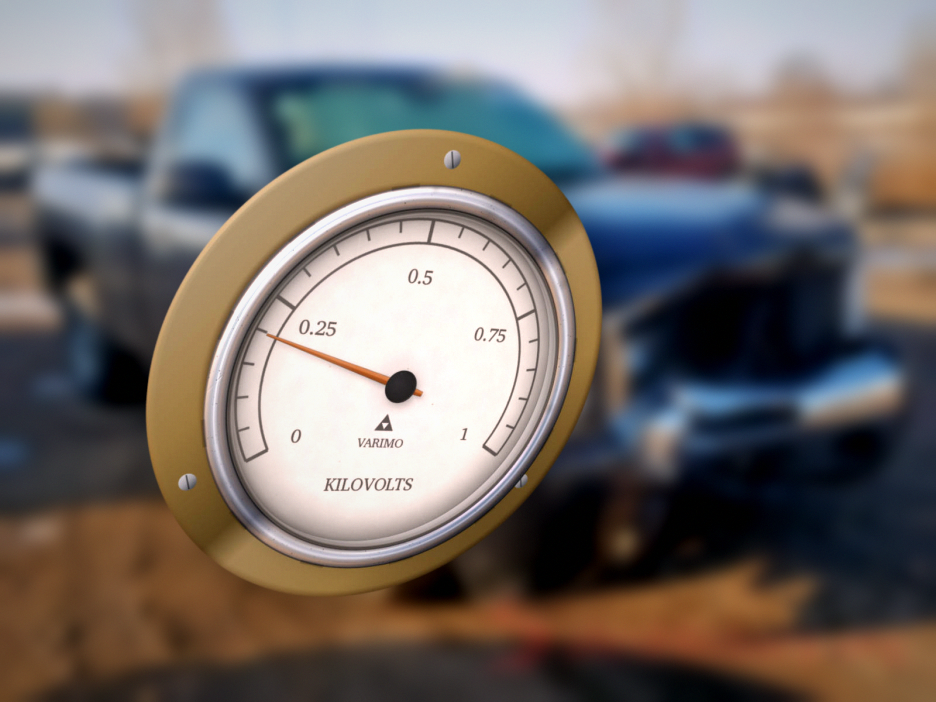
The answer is 0.2 kV
